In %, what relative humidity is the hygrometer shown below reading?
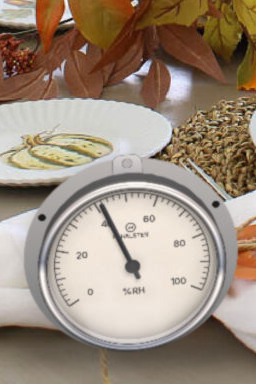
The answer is 42 %
